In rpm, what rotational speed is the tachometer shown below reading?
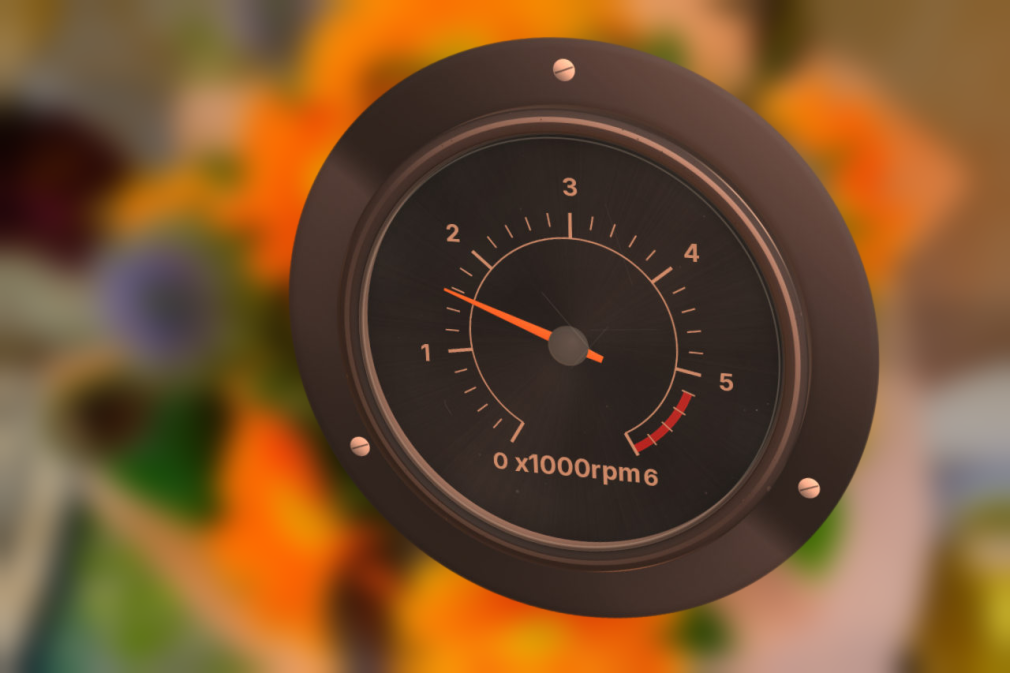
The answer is 1600 rpm
